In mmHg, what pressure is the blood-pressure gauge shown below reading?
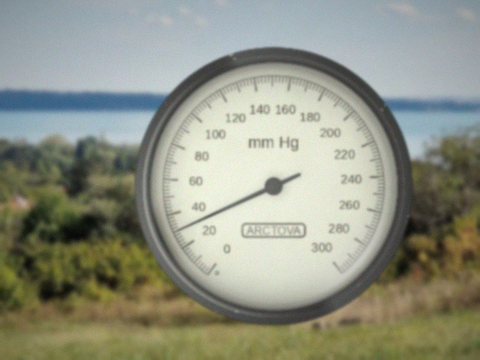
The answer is 30 mmHg
